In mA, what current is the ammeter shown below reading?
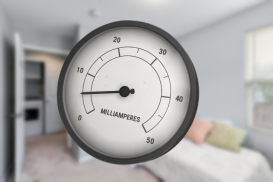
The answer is 5 mA
